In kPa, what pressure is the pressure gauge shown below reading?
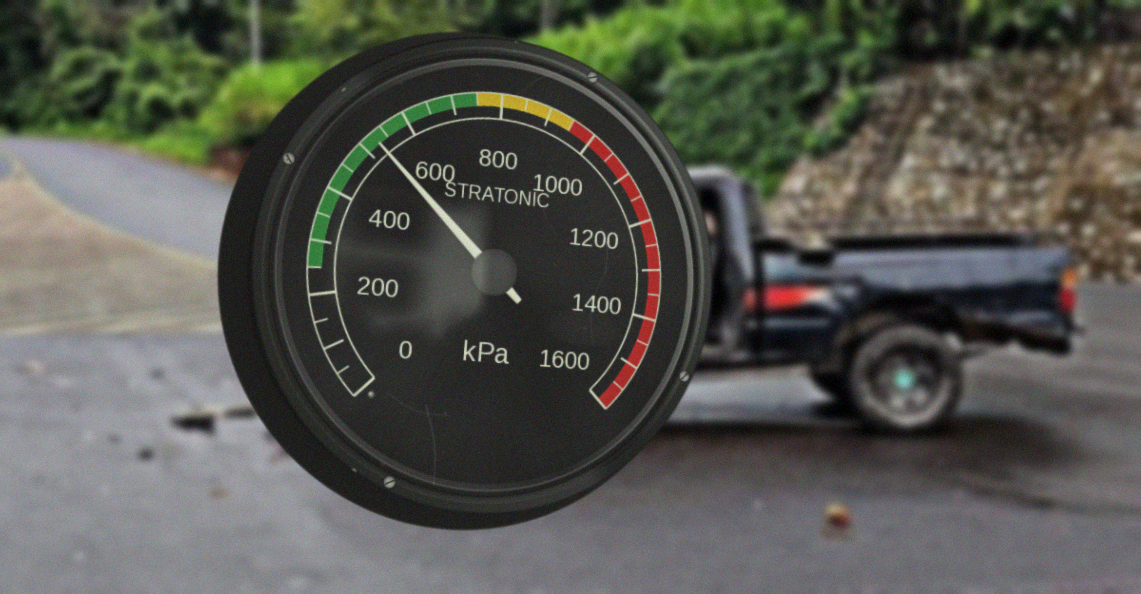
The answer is 525 kPa
